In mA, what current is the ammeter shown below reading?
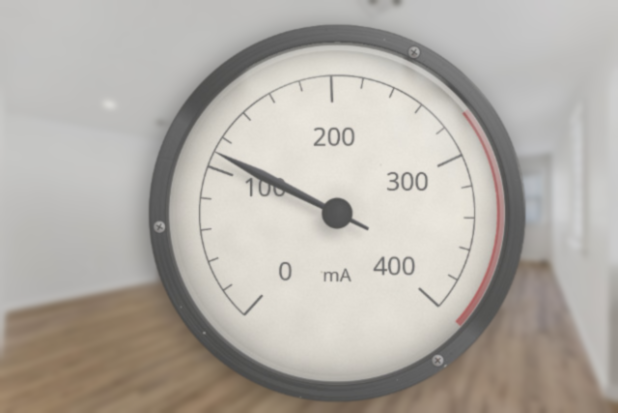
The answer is 110 mA
